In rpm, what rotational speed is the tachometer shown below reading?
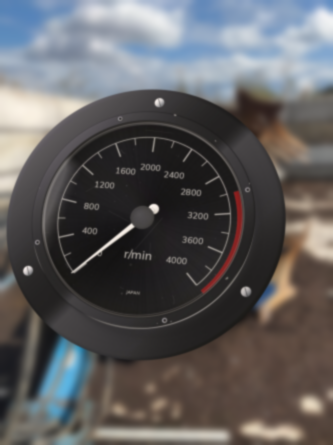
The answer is 0 rpm
